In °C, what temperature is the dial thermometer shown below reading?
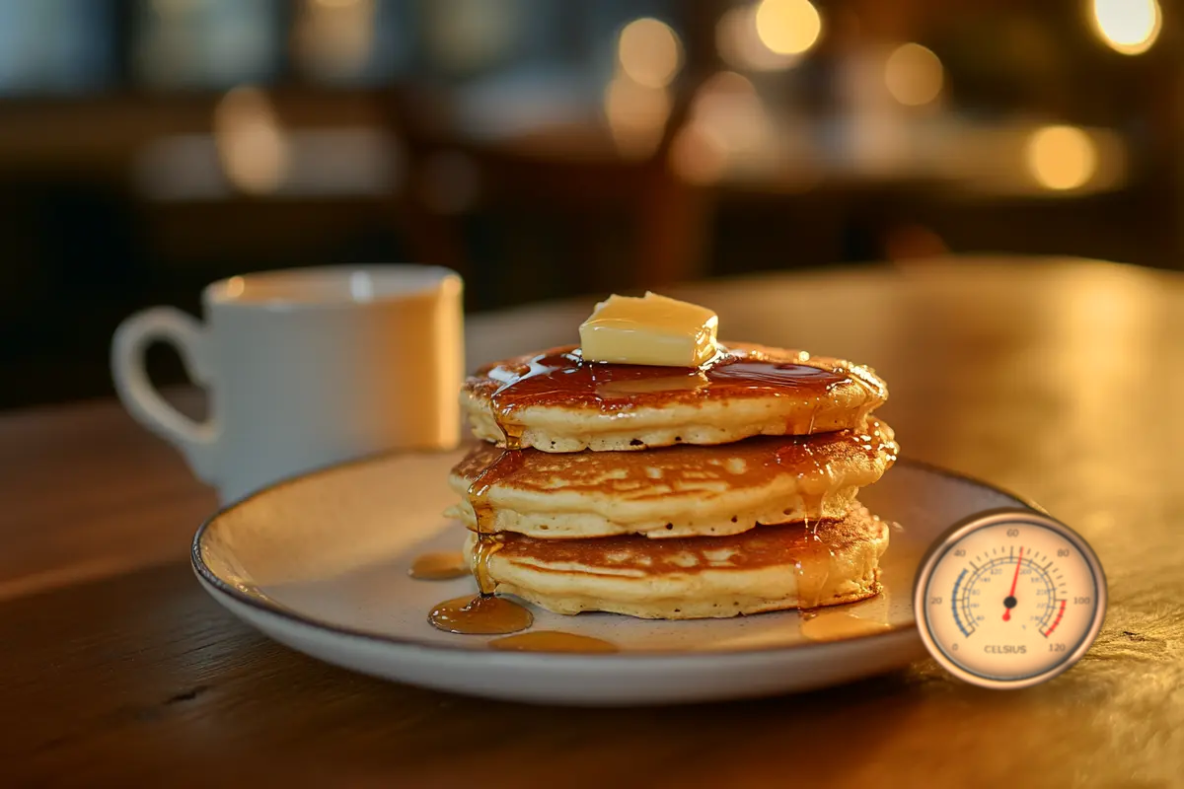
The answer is 64 °C
